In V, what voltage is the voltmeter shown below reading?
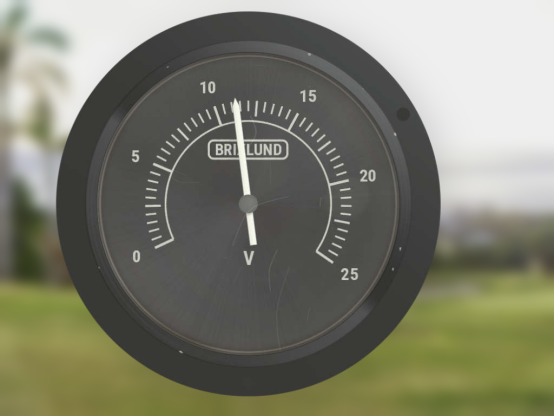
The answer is 11.25 V
